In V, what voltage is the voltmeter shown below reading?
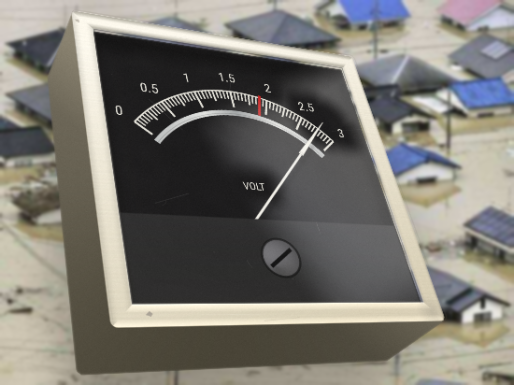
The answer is 2.75 V
